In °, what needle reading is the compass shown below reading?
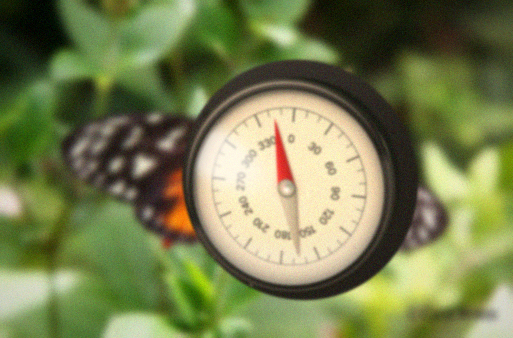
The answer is 345 °
